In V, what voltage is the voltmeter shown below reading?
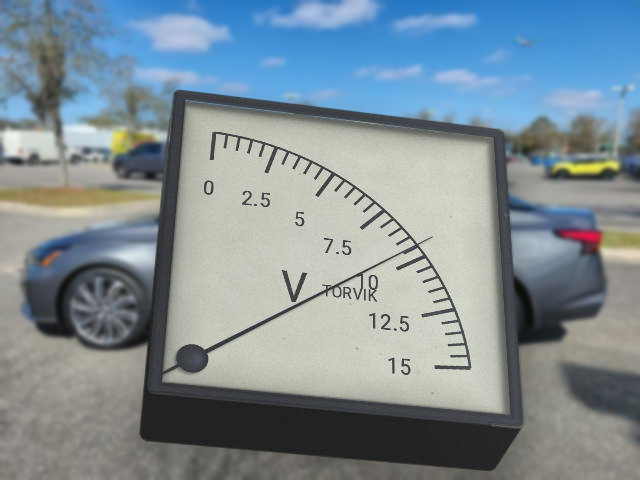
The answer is 9.5 V
